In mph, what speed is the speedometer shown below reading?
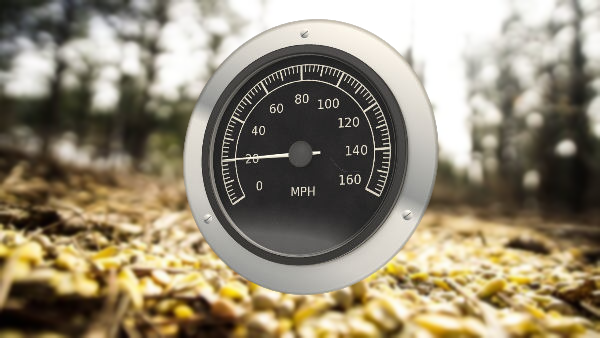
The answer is 20 mph
